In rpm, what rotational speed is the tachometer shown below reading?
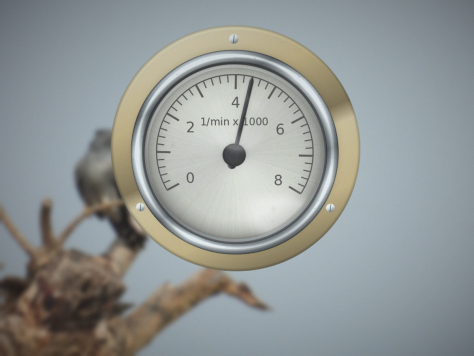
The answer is 4400 rpm
